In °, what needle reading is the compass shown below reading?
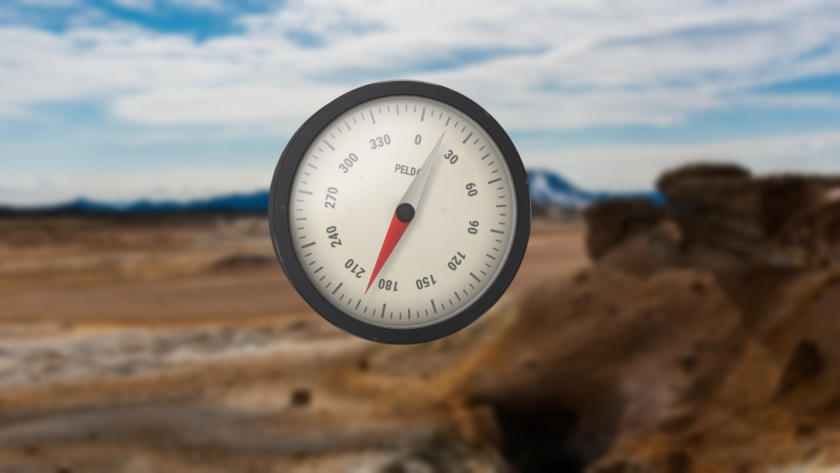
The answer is 195 °
